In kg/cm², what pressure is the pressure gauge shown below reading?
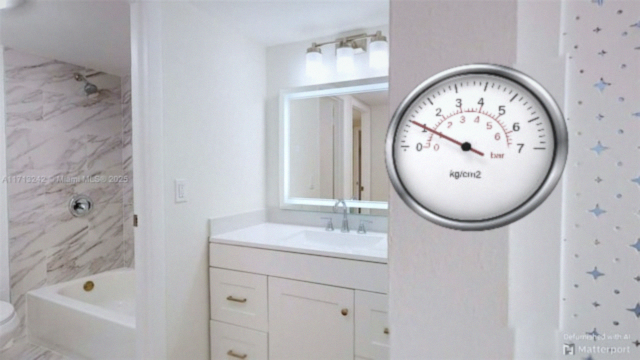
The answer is 1 kg/cm²
